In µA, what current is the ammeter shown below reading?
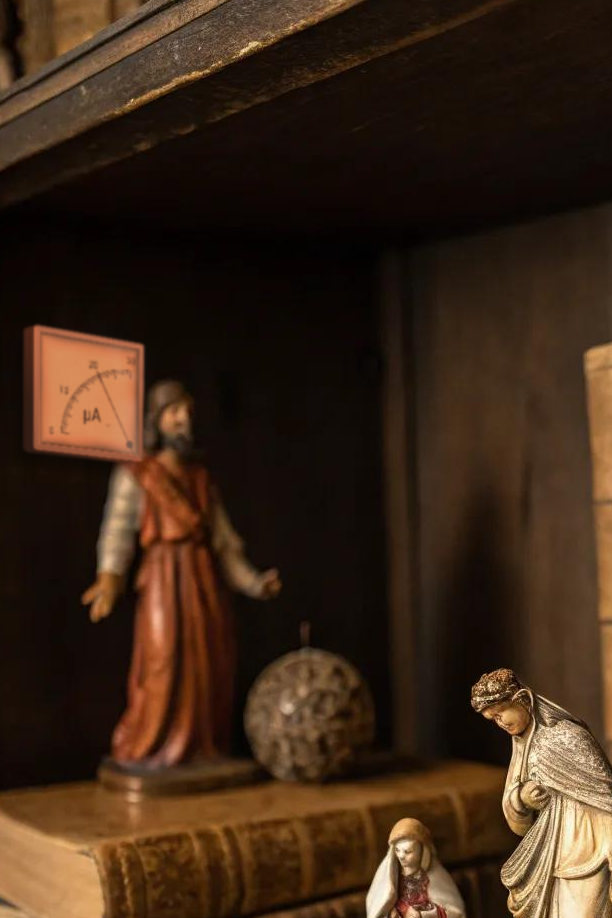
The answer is 20 µA
